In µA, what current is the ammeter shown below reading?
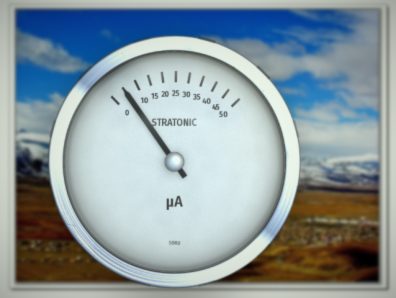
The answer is 5 µA
